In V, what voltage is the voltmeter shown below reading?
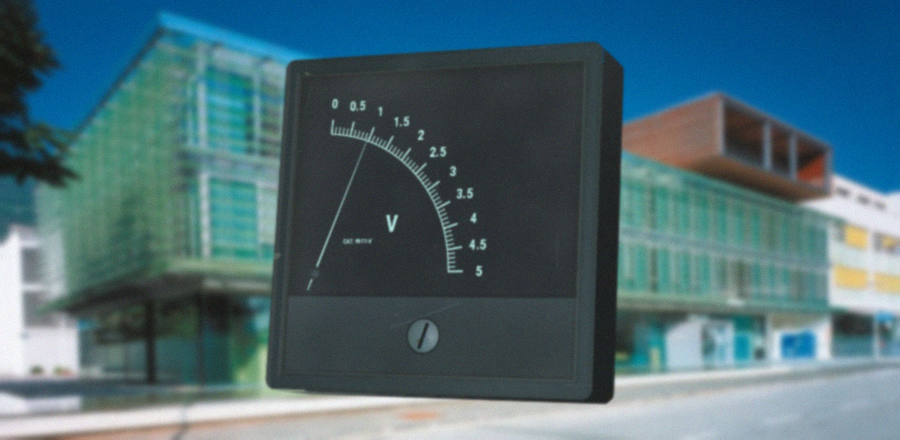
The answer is 1 V
